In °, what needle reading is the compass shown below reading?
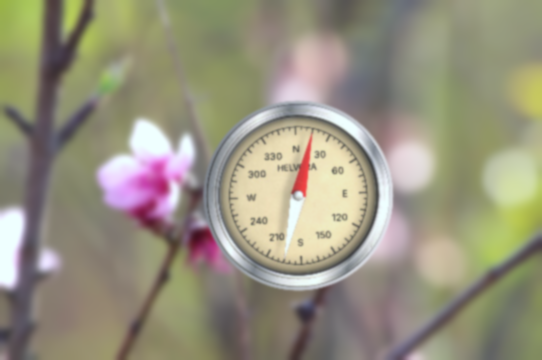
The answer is 15 °
